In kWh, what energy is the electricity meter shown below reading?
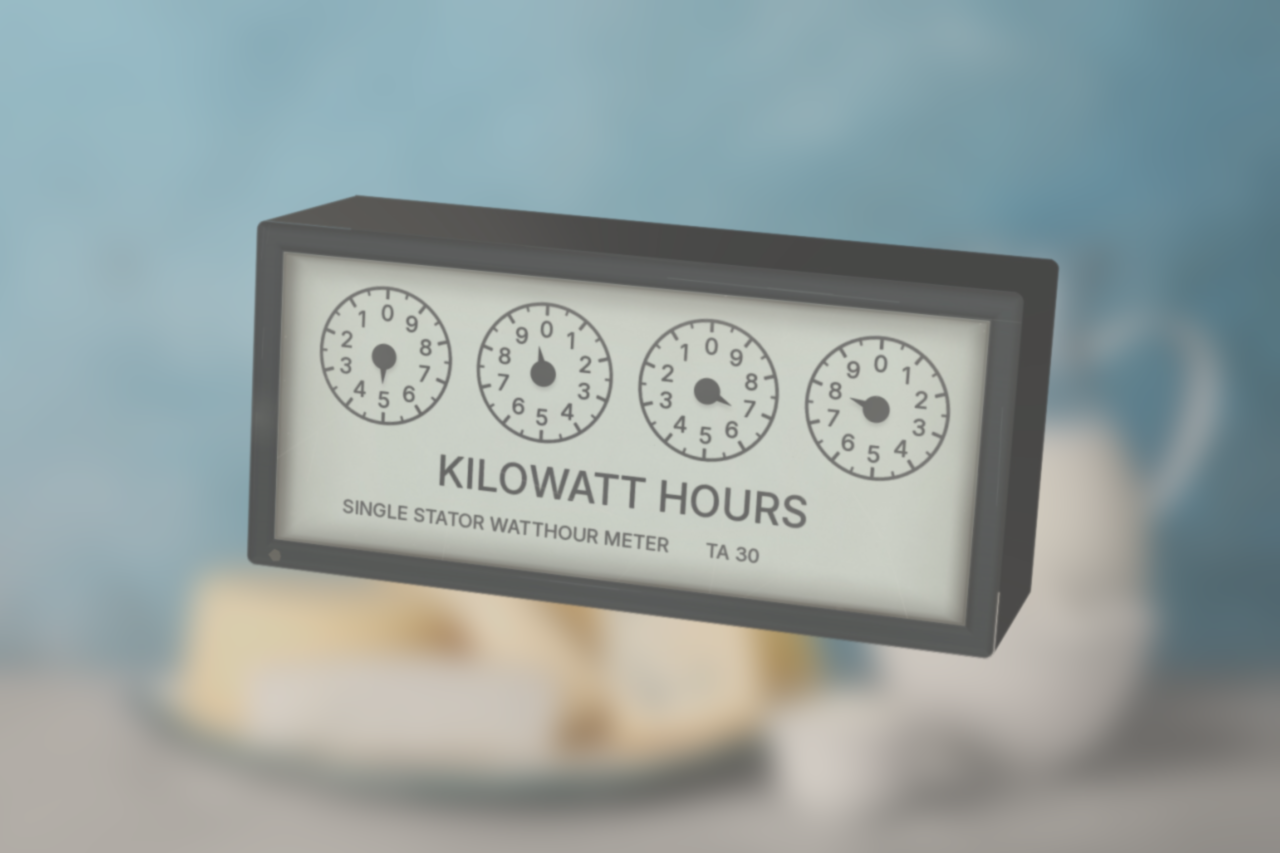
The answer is 4968 kWh
